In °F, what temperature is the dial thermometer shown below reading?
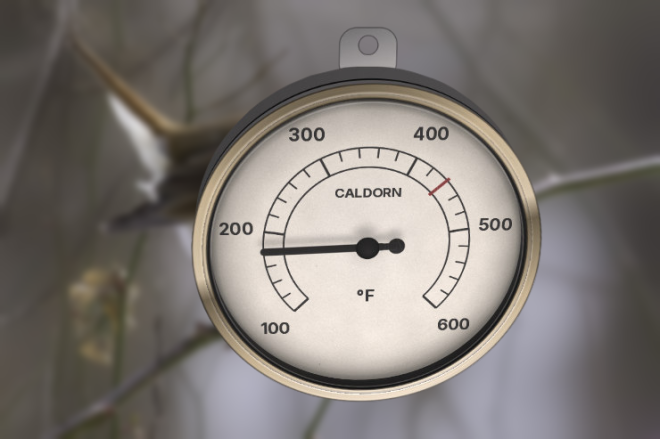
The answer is 180 °F
